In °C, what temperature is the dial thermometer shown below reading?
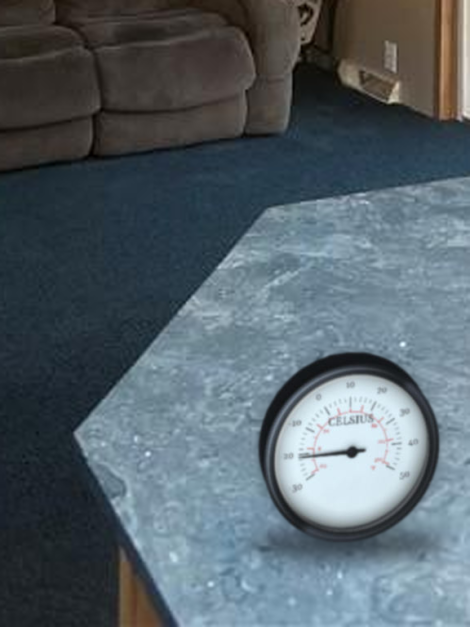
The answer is -20 °C
